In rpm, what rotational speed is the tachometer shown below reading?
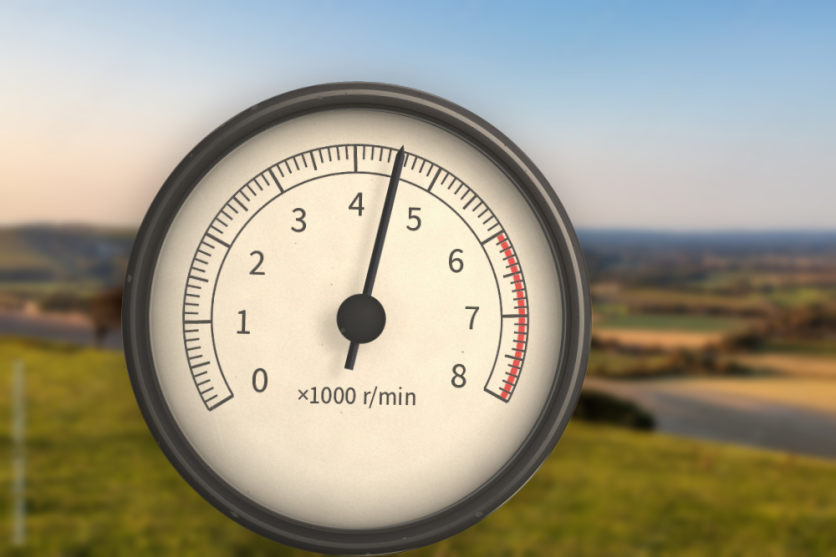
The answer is 4500 rpm
